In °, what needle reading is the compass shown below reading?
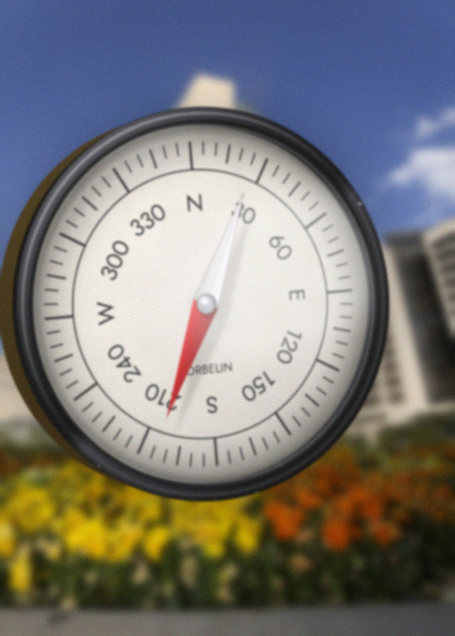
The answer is 205 °
